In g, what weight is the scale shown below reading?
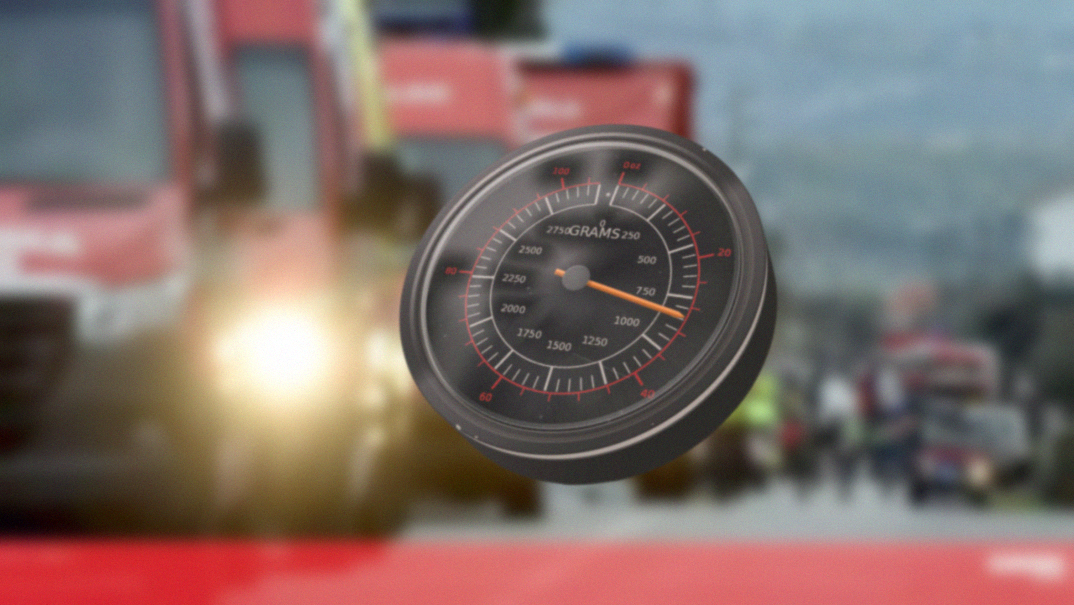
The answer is 850 g
